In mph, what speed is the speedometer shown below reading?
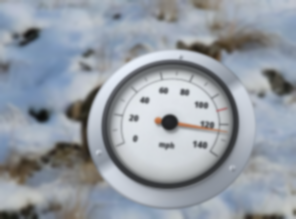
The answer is 125 mph
